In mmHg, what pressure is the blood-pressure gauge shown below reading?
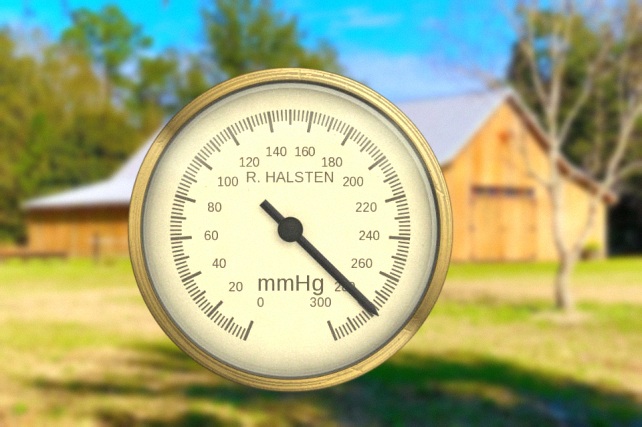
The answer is 278 mmHg
